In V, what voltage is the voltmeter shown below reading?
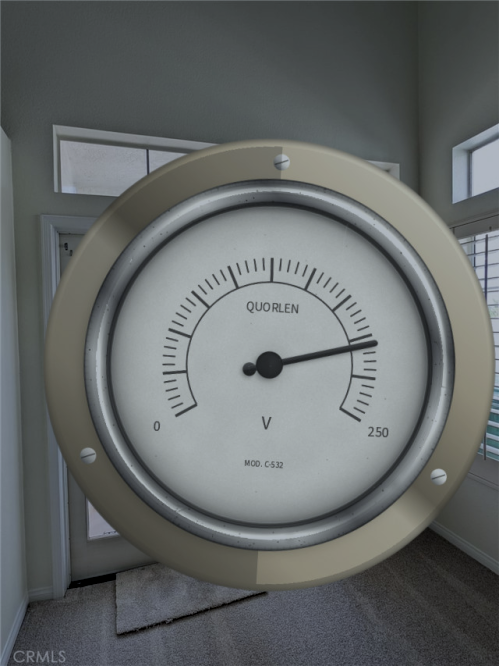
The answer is 205 V
